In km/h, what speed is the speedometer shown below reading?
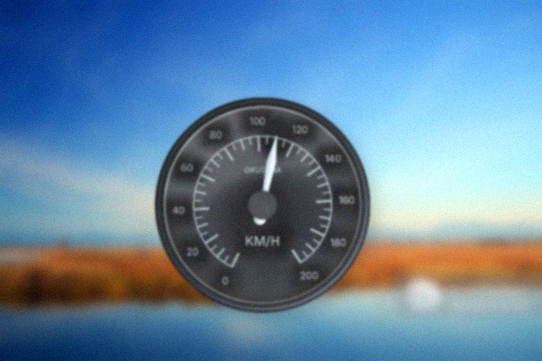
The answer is 110 km/h
